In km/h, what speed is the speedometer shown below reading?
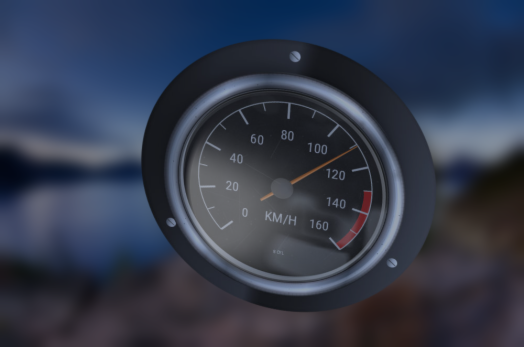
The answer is 110 km/h
